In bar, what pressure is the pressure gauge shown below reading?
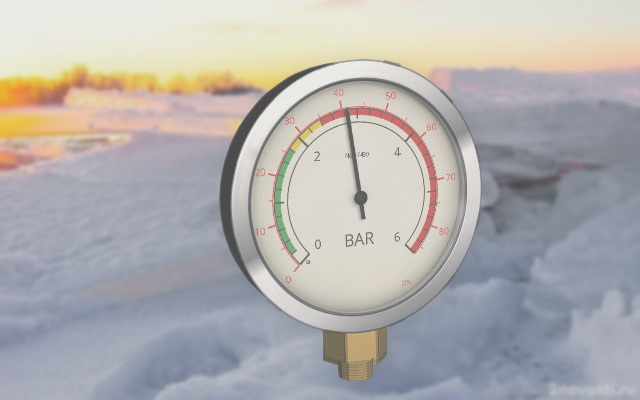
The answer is 2.8 bar
